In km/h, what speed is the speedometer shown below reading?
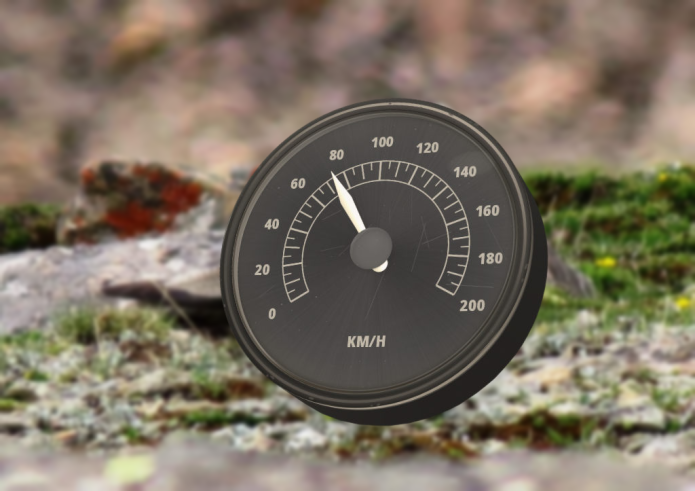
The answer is 75 km/h
